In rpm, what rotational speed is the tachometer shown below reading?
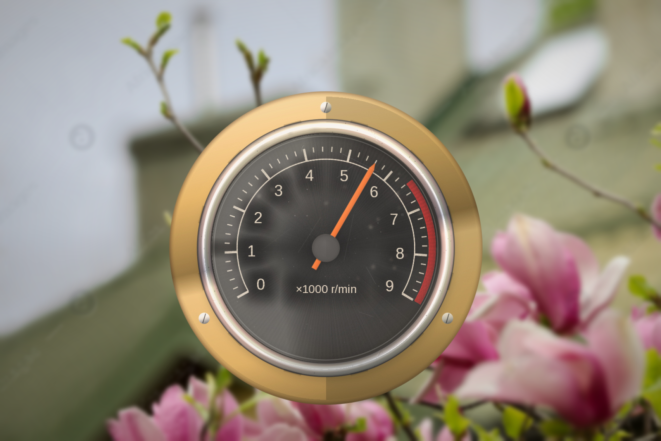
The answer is 5600 rpm
